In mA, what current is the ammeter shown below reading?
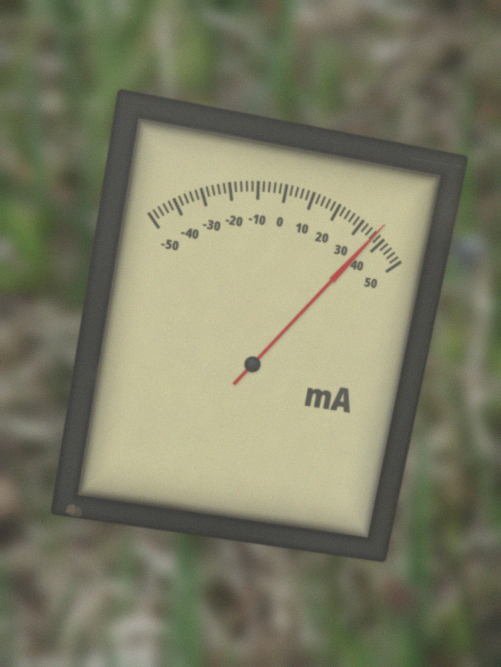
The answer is 36 mA
